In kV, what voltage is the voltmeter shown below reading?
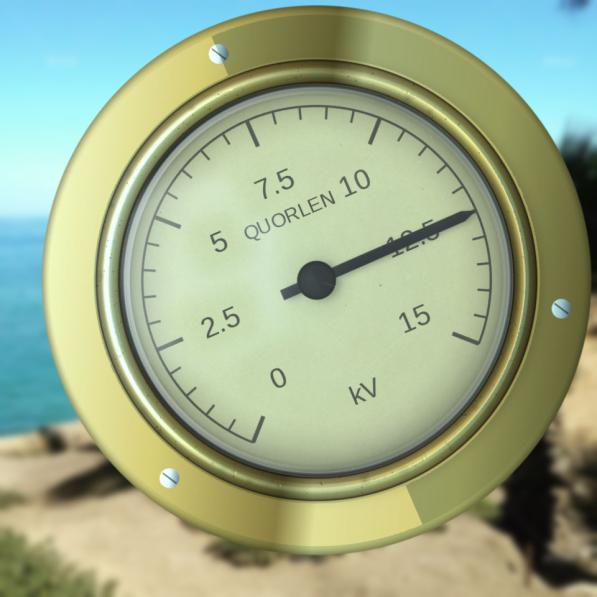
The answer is 12.5 kV
